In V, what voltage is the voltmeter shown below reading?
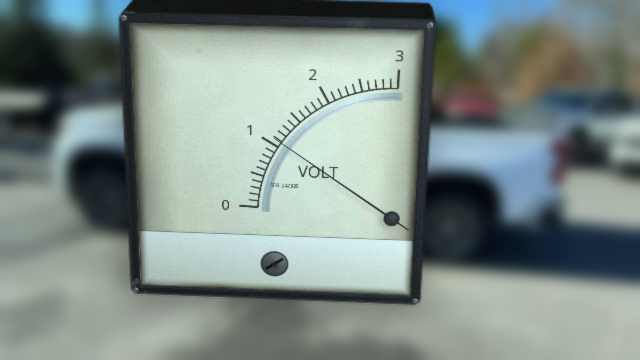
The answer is 1.1 V
